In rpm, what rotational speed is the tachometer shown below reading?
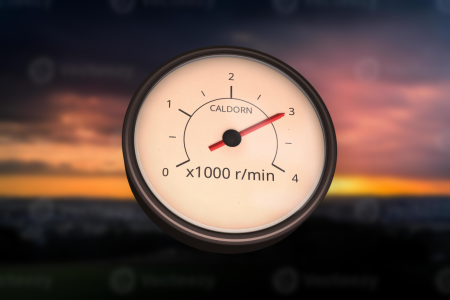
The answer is 3000 rpm
